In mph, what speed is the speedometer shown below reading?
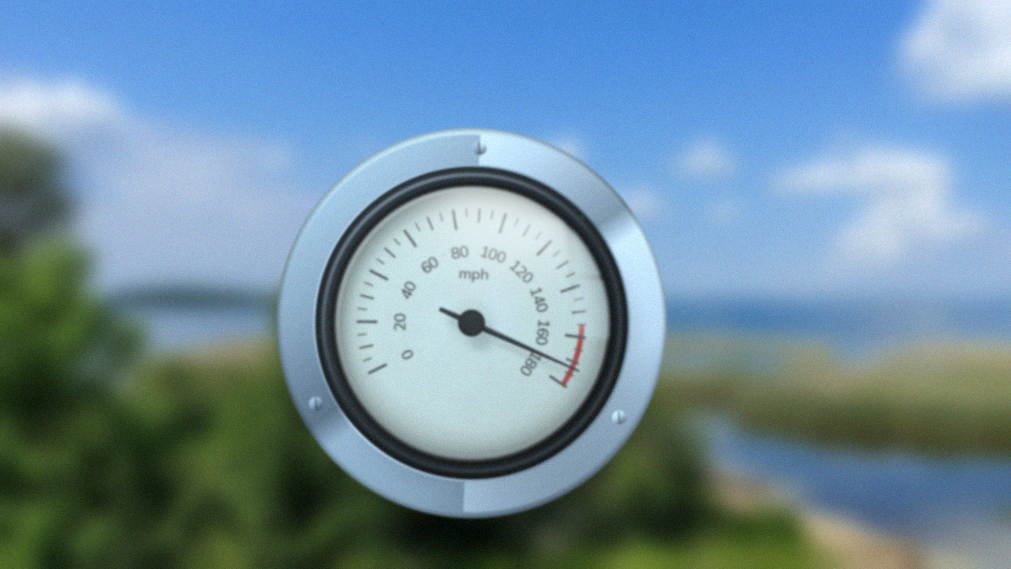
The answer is 172.5 mph
